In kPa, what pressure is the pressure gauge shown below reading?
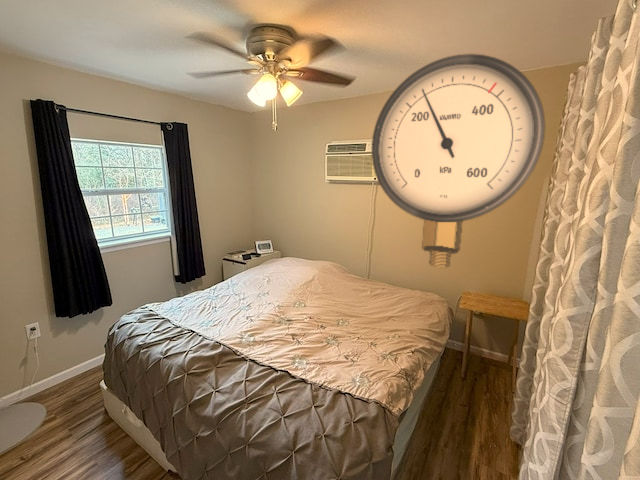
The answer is 240 kPa
